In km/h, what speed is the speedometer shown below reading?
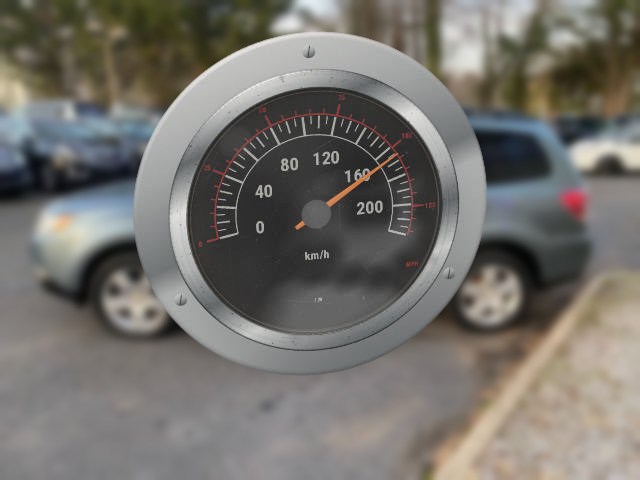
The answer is 165 km/h
